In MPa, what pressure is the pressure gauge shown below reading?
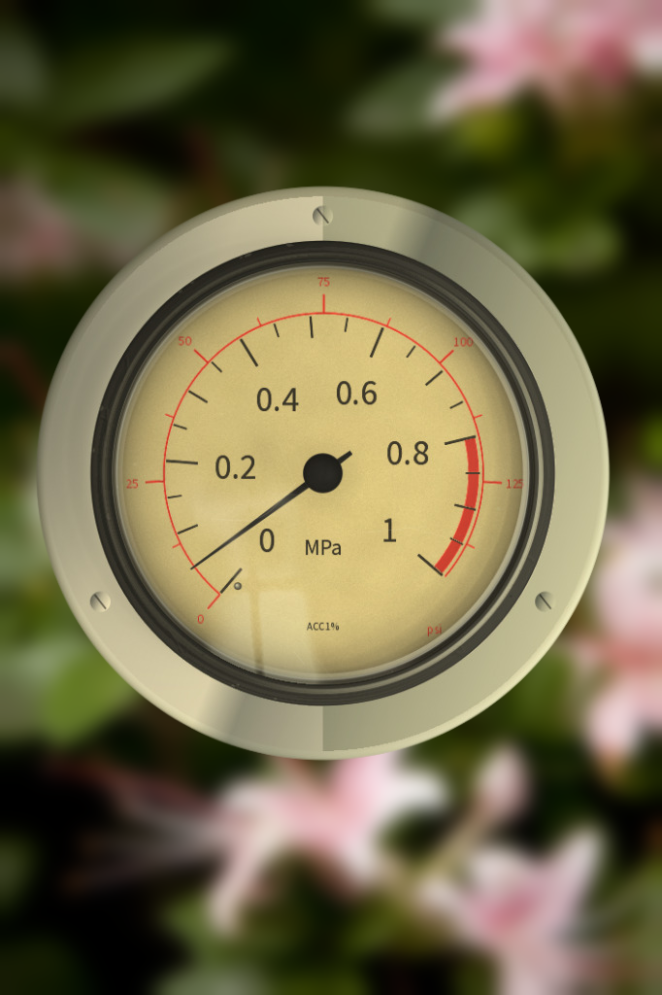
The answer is 0.05 MPa
